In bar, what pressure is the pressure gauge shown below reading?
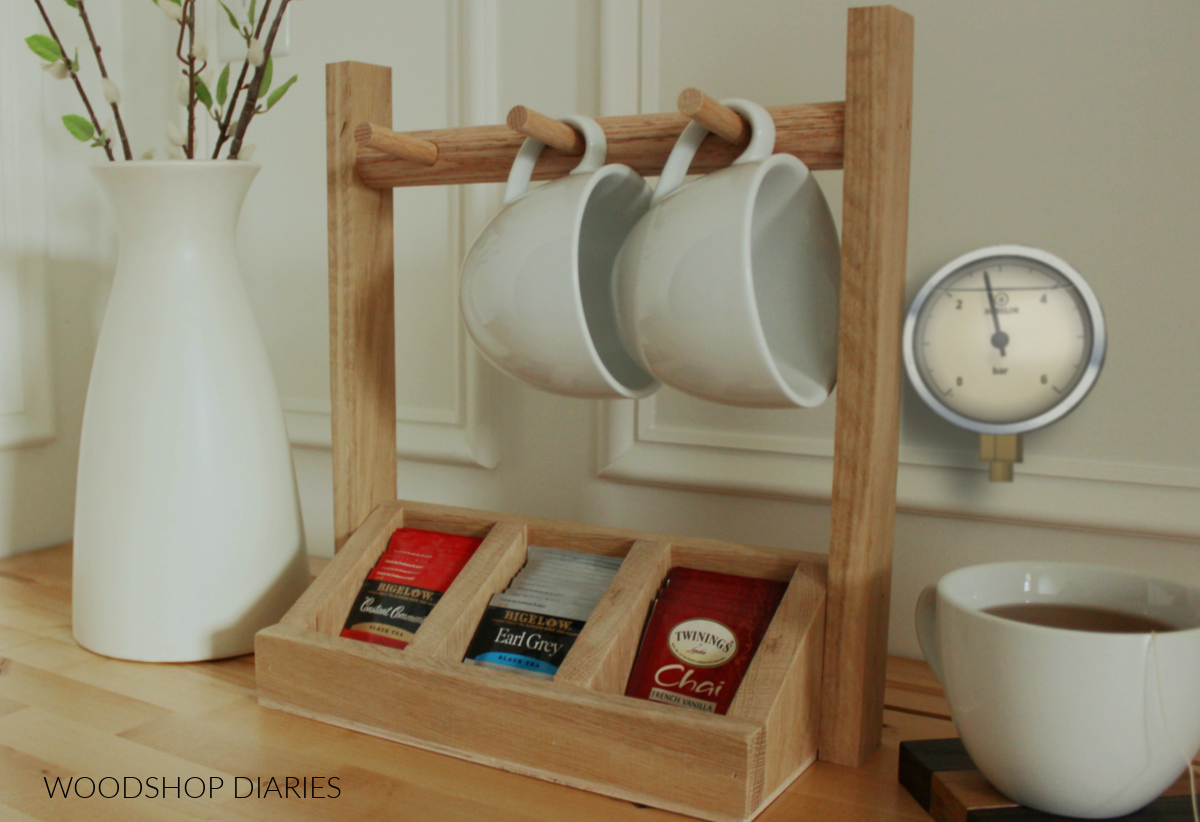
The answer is 2.75 bar
